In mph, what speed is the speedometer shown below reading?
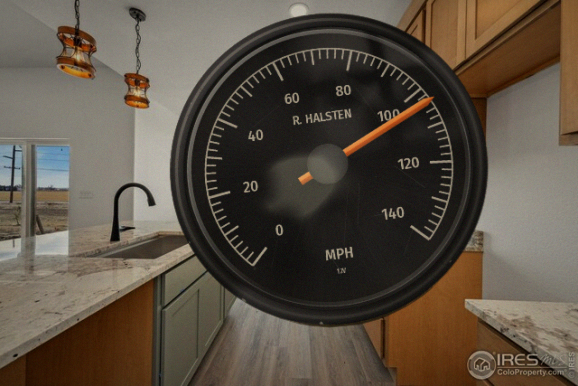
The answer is 104 mph
